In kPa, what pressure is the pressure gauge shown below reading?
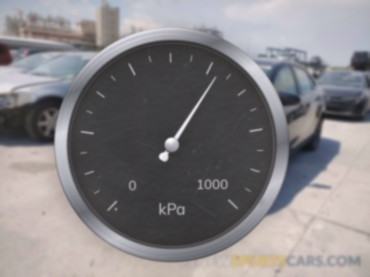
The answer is 625 kPa
